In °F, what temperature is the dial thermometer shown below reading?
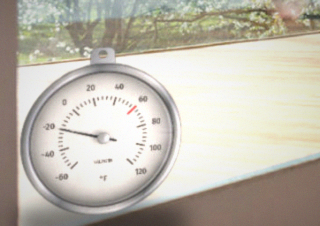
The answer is -20 °F
